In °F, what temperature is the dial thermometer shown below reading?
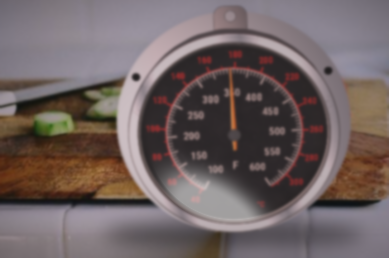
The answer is 350 °F
